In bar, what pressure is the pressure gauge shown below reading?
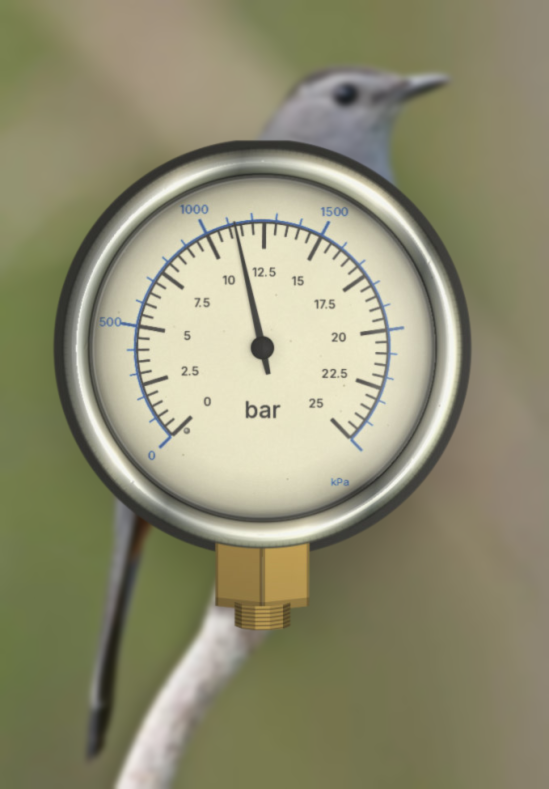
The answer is 11.25 bar
